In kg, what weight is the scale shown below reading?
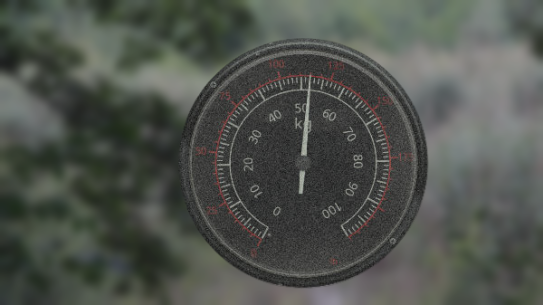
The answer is 52 kg
